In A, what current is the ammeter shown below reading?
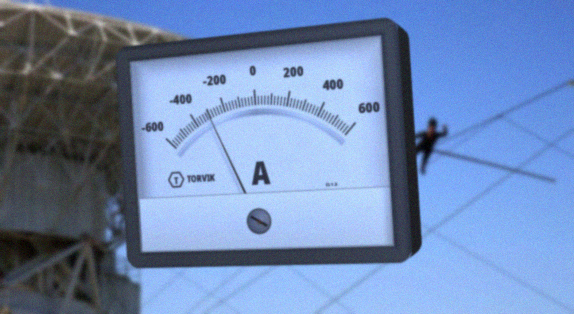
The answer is -300 A
